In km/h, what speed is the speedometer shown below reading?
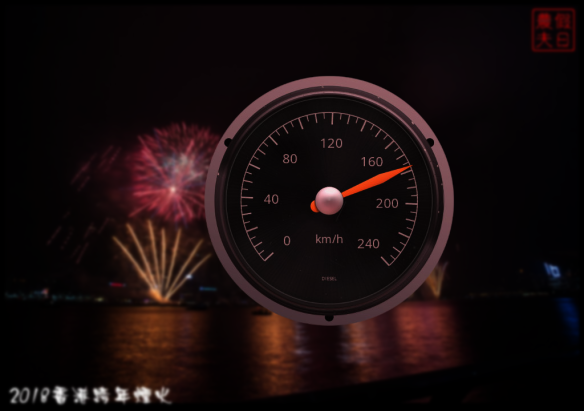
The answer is 177.5 km/h
